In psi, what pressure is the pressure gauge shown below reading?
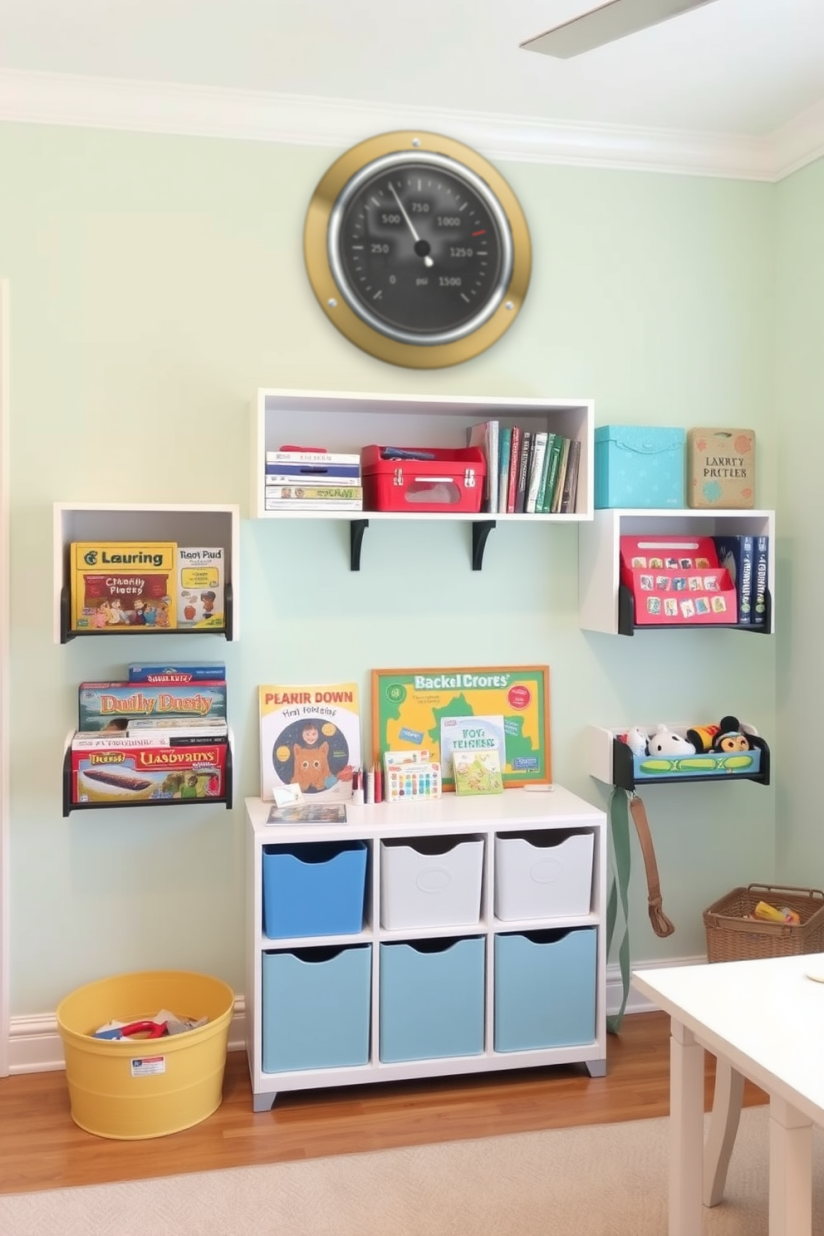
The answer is 600 psi
